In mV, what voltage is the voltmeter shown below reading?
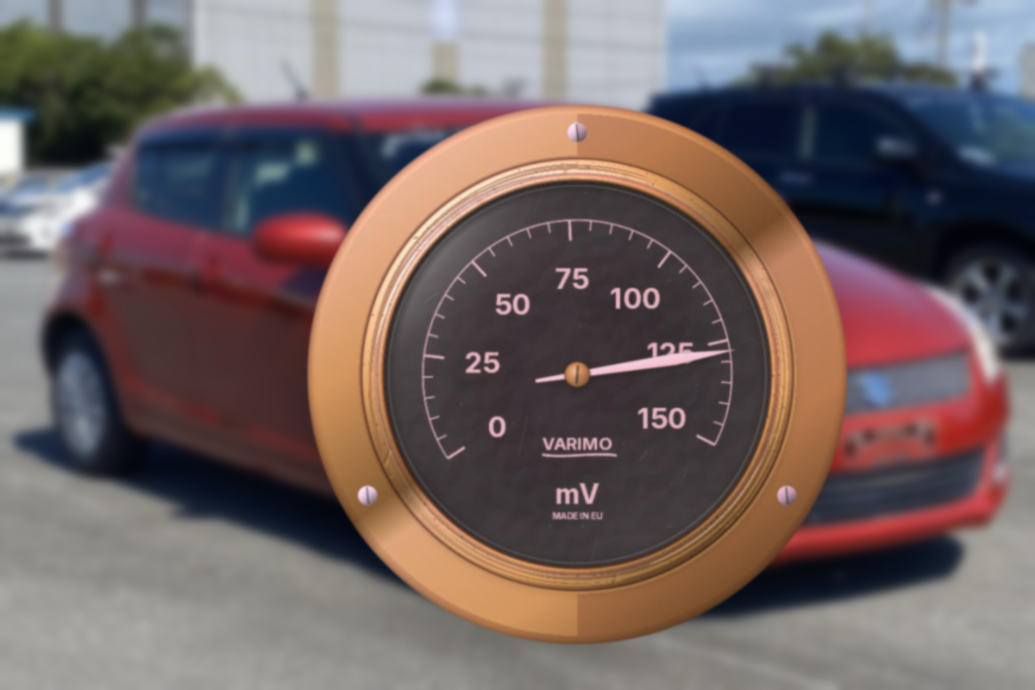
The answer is 127.5 mV
